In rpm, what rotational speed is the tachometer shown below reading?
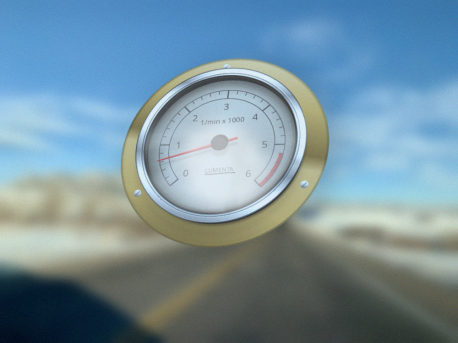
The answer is 600 rpm
